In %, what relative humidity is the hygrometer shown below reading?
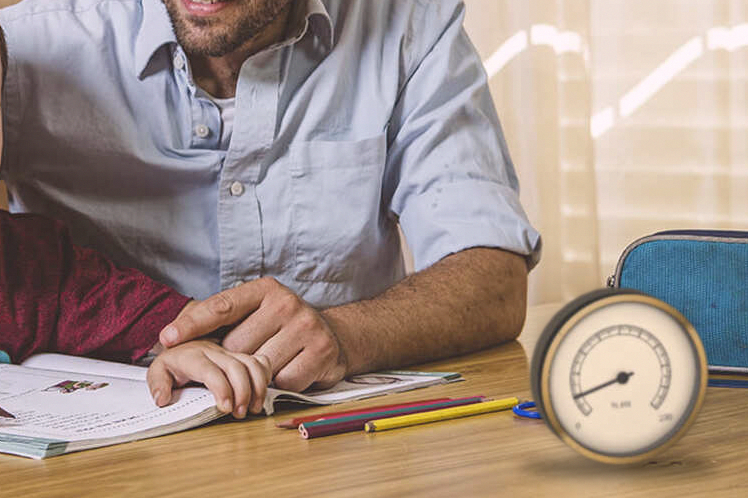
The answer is 10 %
